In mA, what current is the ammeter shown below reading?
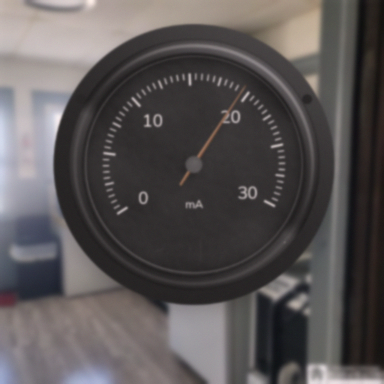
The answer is 19.5 mA
